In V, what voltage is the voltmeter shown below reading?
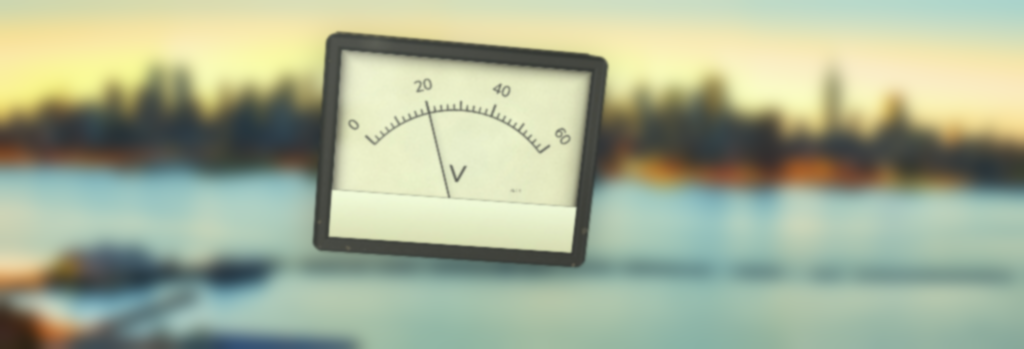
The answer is 20 V
